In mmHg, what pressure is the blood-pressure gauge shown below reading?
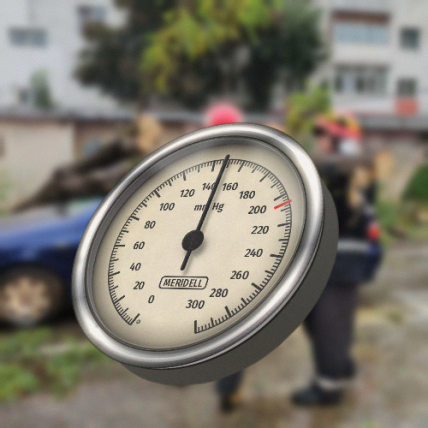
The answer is 150 mmHg
